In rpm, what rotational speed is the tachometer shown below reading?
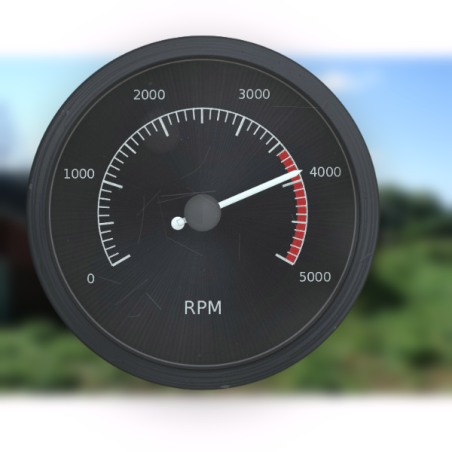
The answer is 3900 rpm
